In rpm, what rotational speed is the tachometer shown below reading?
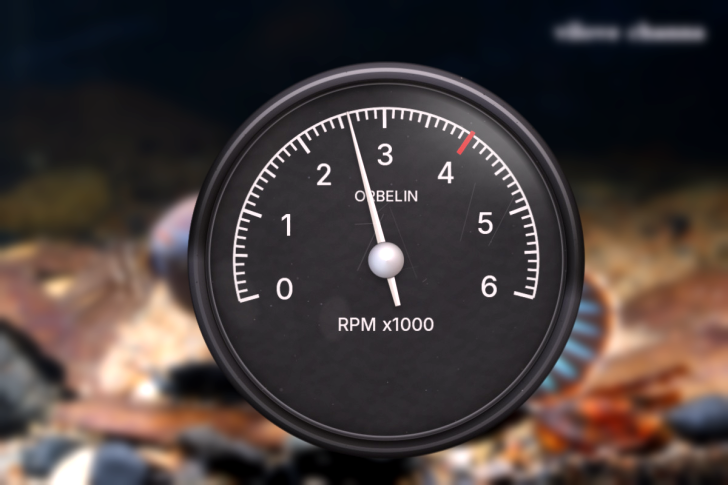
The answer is 2600 rpm
